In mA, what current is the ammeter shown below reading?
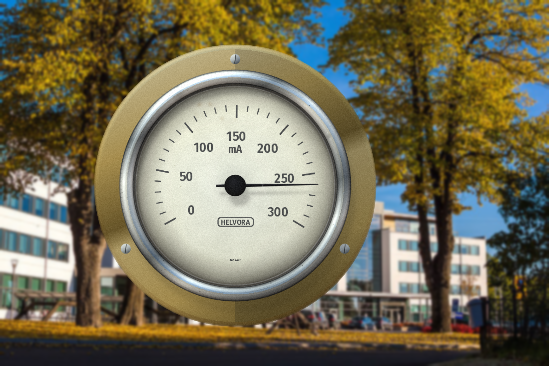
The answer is 260 mA
